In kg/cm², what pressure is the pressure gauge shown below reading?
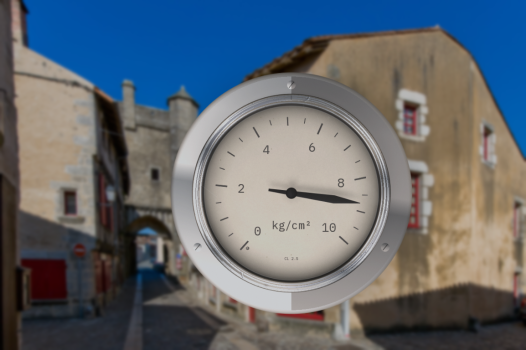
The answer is 8.75 kg/cm²
